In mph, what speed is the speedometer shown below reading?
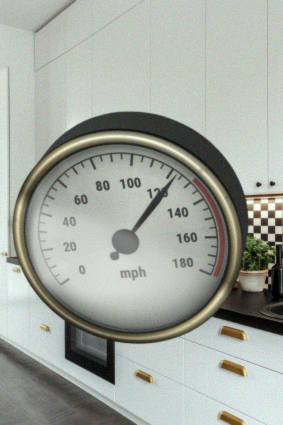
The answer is 122.5 mph
